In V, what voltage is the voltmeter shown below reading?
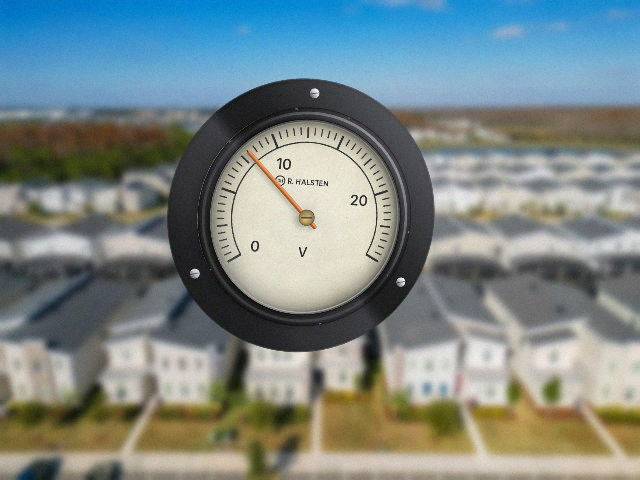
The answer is 8 V
